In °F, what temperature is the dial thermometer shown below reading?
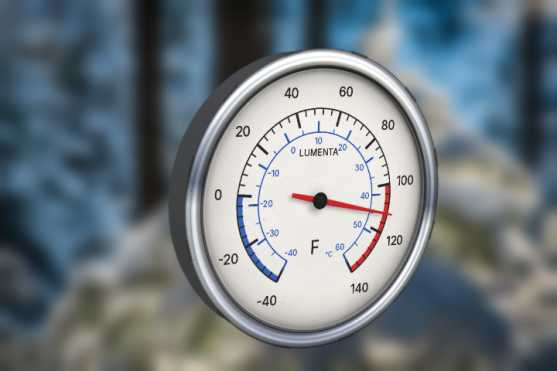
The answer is 112 °F
